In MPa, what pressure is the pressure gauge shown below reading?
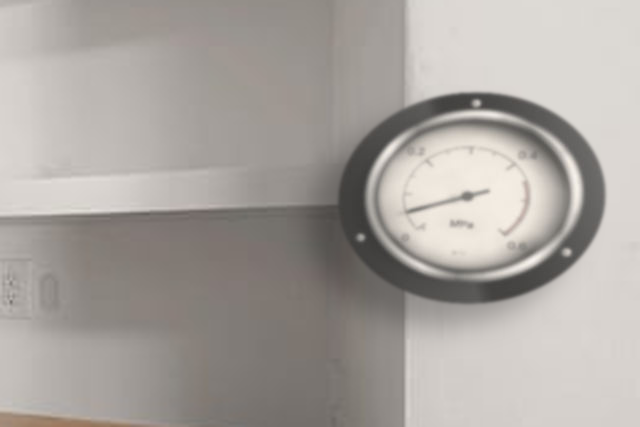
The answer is 0.05 MPa
